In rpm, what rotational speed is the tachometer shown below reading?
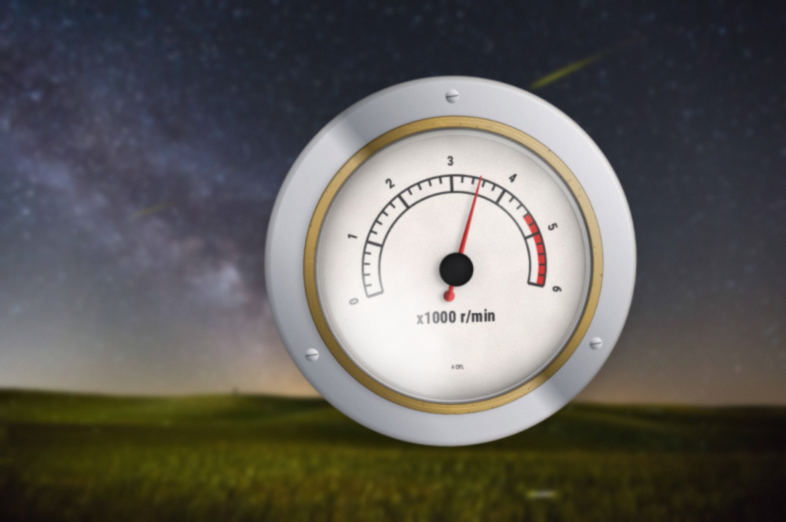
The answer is 3500 rpm
